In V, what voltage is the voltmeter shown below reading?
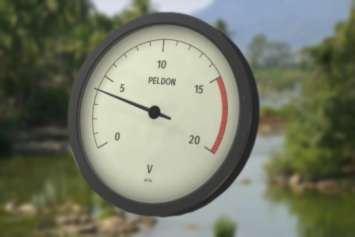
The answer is 4 V
